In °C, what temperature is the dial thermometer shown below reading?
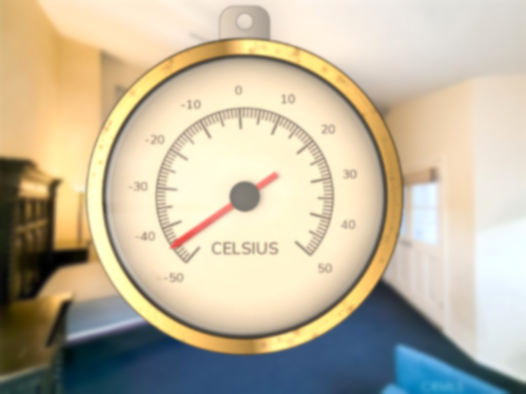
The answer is -45 °C
